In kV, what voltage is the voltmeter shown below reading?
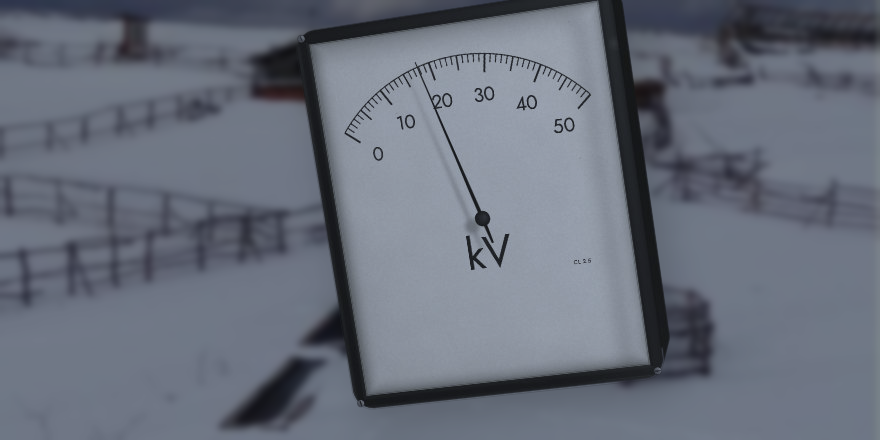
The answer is 18 kV
